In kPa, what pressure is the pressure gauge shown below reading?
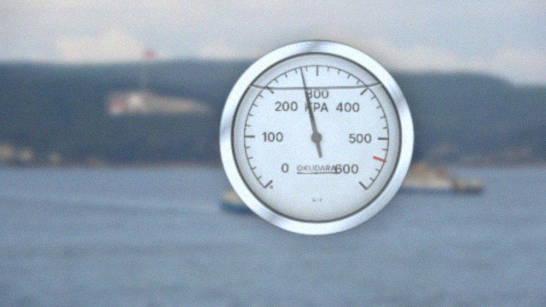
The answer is 270 kPa
